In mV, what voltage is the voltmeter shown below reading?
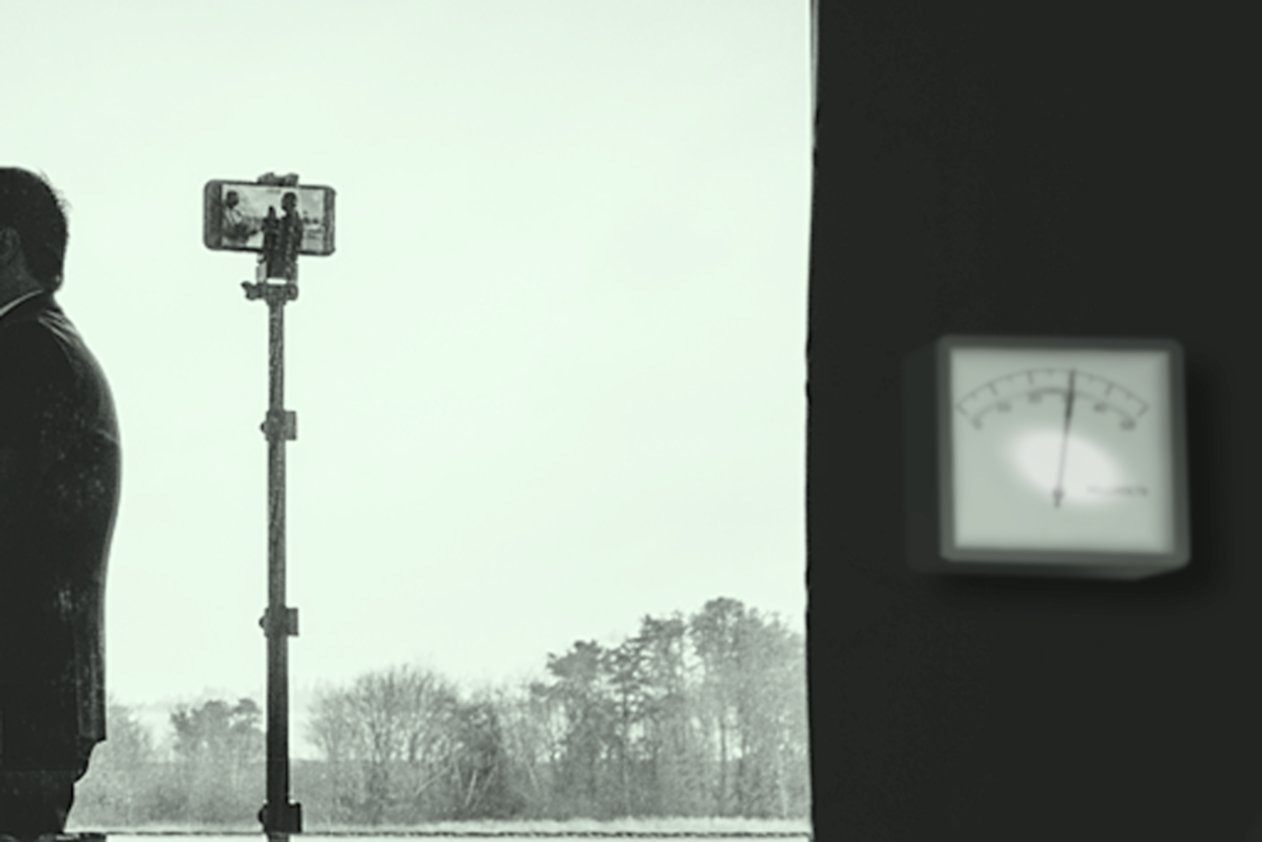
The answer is 30 mV
